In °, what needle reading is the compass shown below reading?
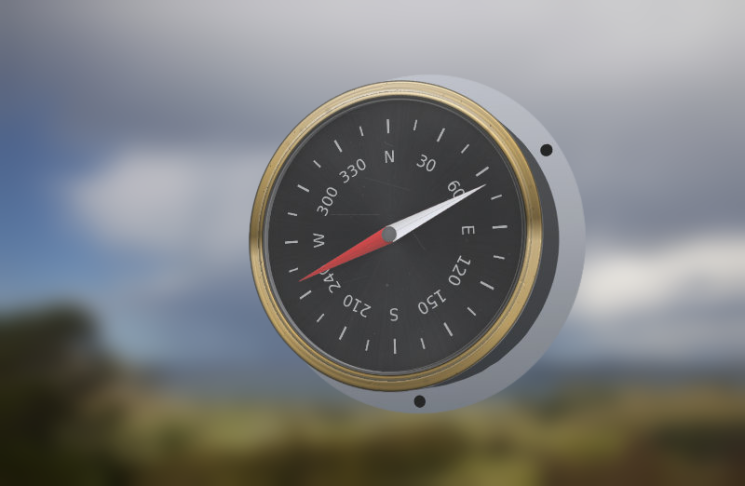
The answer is 247.5 °
